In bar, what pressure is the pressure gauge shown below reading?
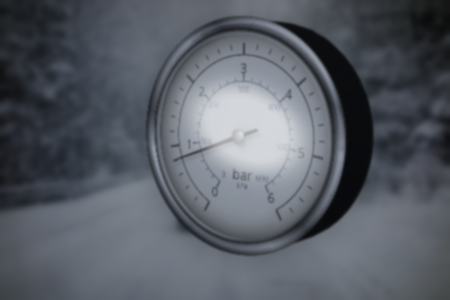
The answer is 0.8 bar
